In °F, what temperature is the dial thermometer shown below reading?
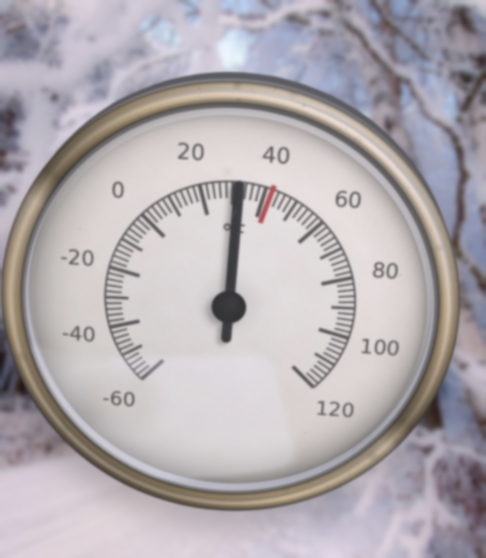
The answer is 32 °F
